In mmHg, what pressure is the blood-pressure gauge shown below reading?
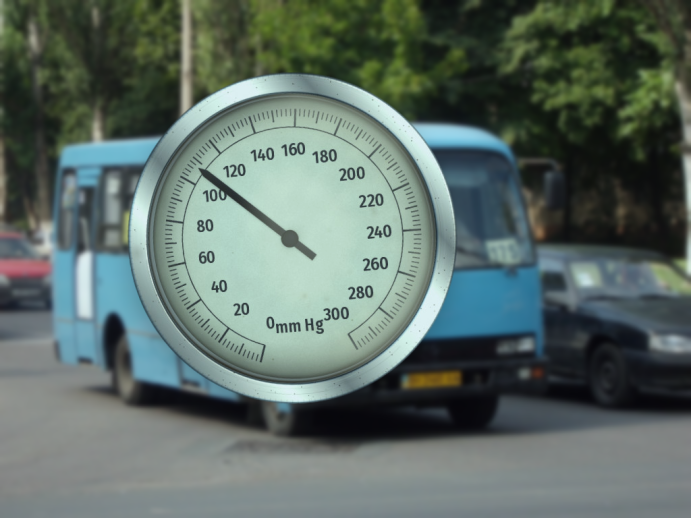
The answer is 108 mmHg
